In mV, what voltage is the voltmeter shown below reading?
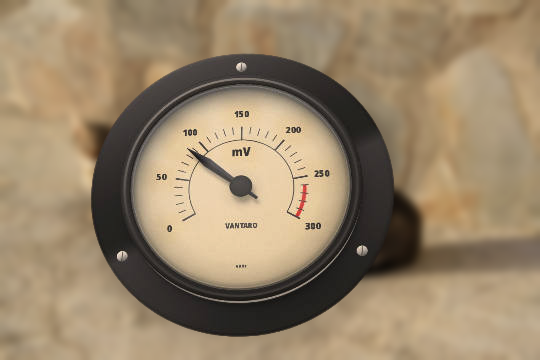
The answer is 85 mV
